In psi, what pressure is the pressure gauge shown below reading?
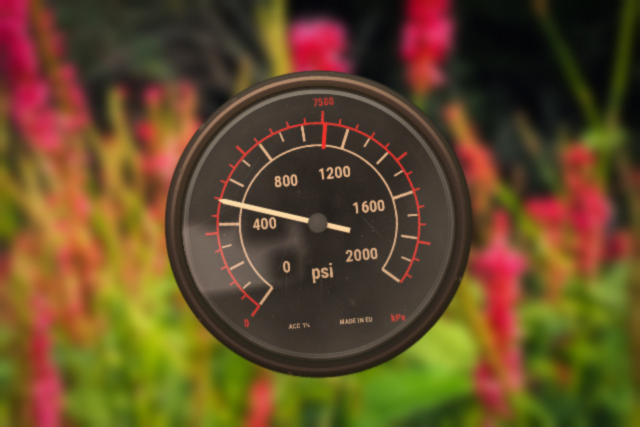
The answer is 500 psi
